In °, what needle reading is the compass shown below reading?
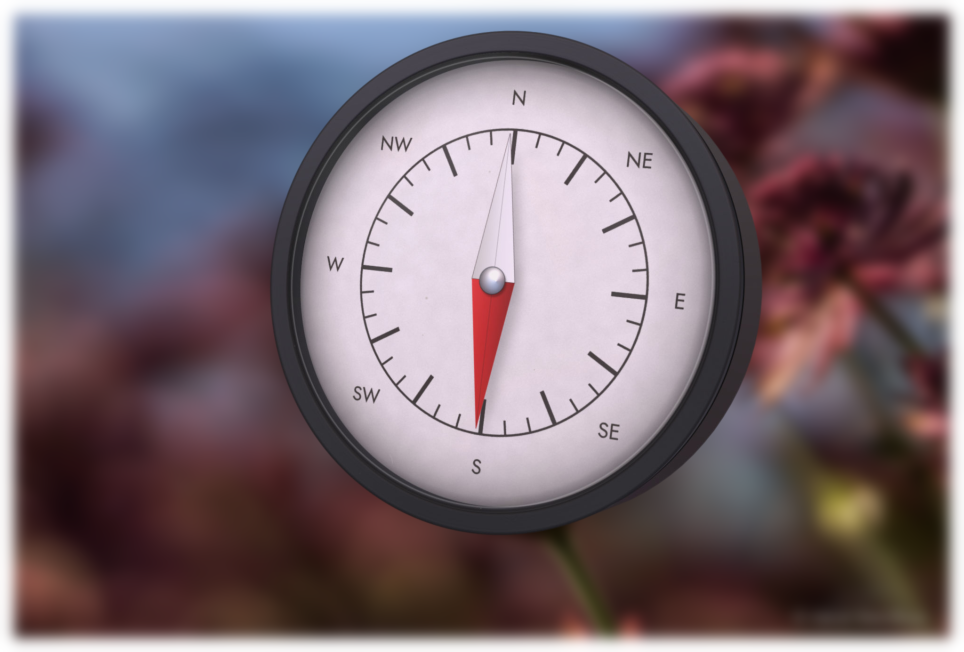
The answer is 180 °
